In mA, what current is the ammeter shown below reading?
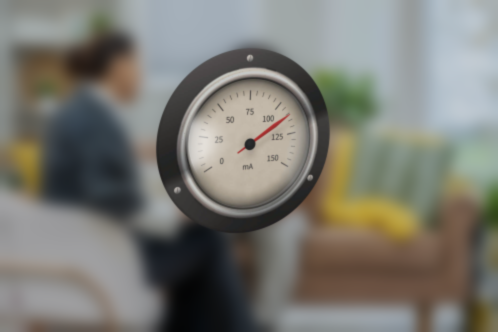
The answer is 110 mA
